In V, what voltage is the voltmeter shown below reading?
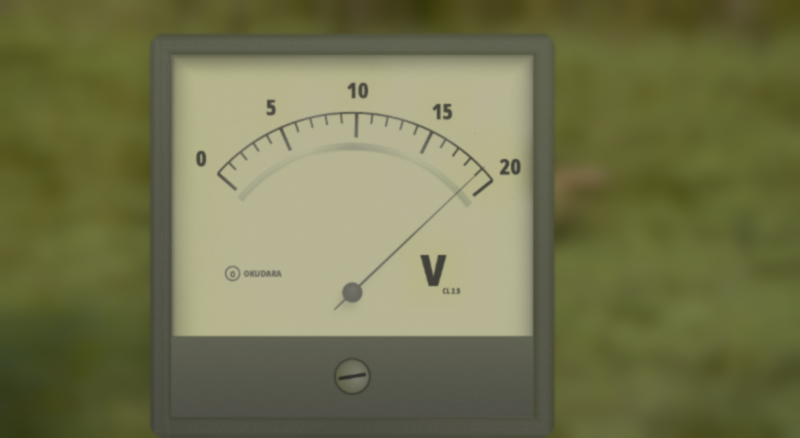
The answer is 19 V
